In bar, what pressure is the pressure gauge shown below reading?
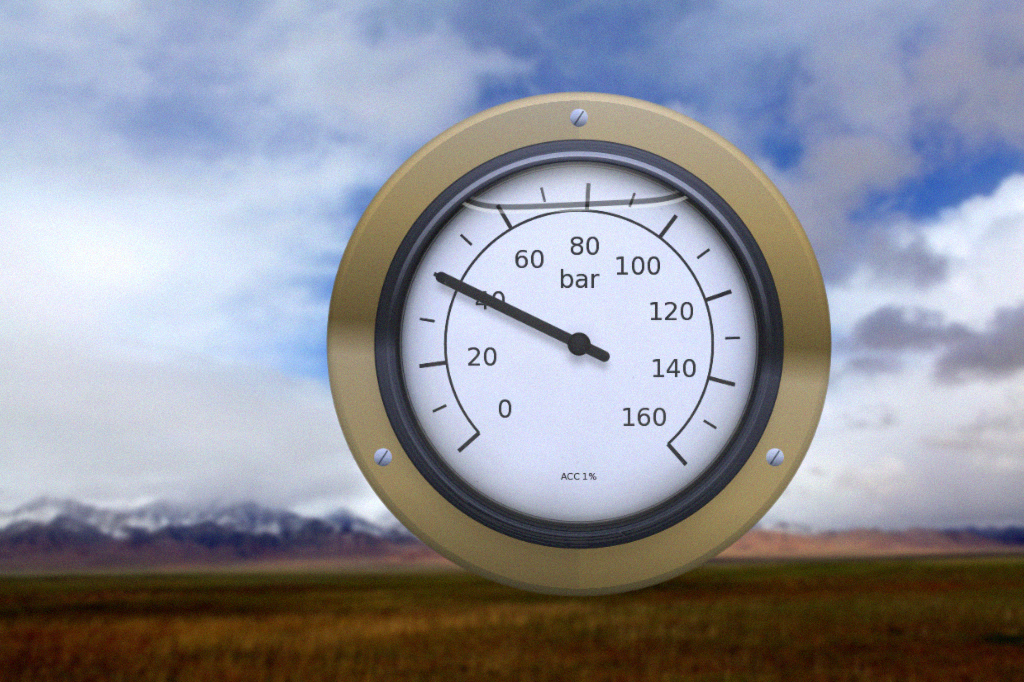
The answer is 40 bar
